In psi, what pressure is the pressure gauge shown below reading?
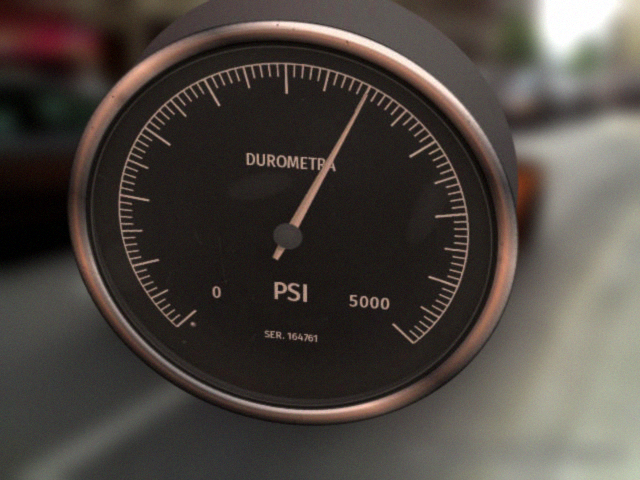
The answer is 3000 psi
